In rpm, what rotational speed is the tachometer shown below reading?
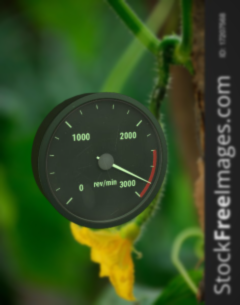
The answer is 2800 rpm
